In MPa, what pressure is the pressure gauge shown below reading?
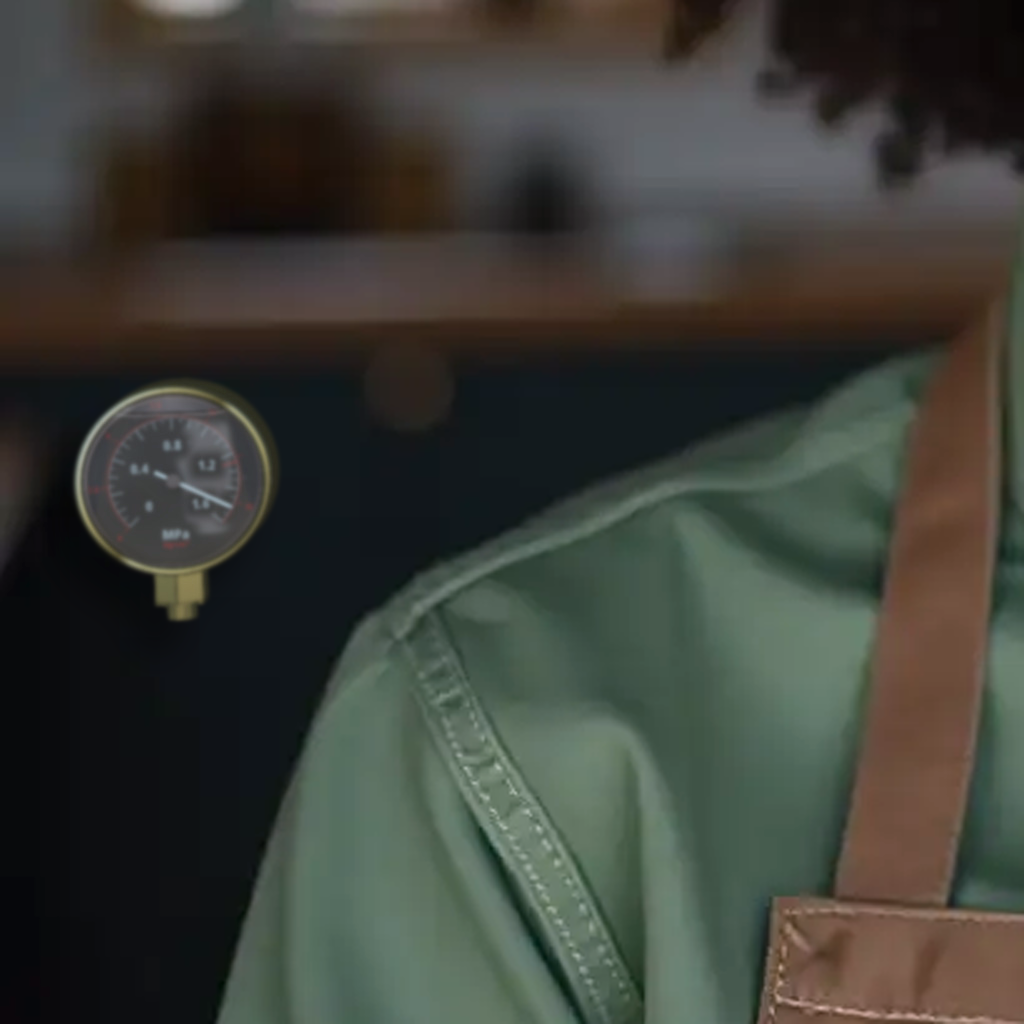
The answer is 1.5 MPa
